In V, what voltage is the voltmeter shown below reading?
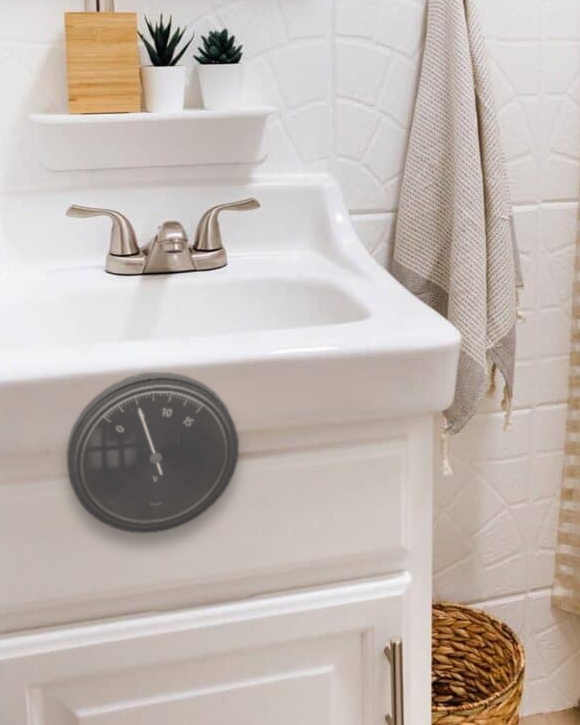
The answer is 5 V
